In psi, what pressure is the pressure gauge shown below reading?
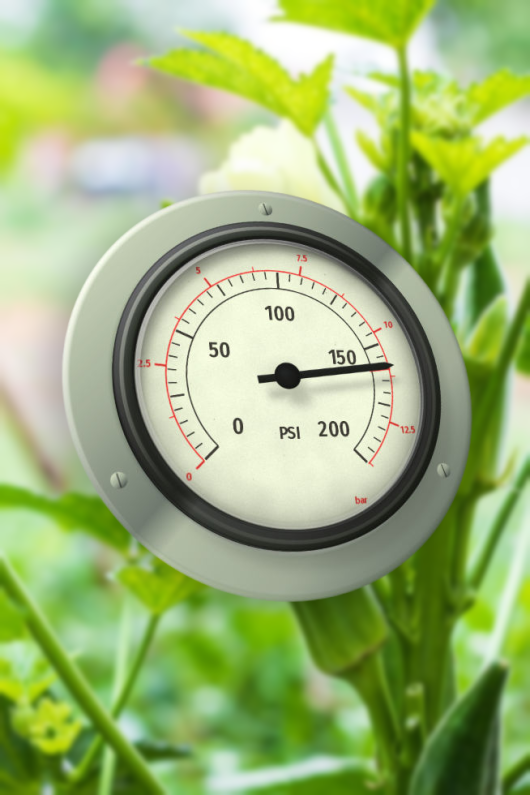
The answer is 160 psi
